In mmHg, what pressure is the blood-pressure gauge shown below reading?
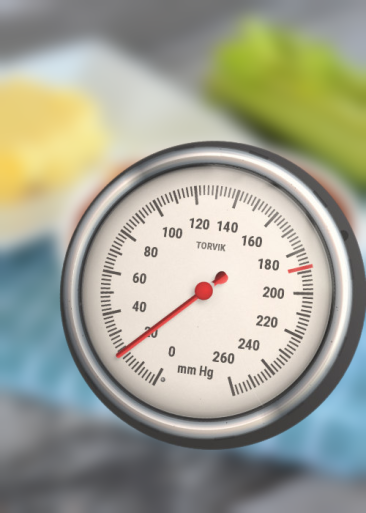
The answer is 20 mmHg
